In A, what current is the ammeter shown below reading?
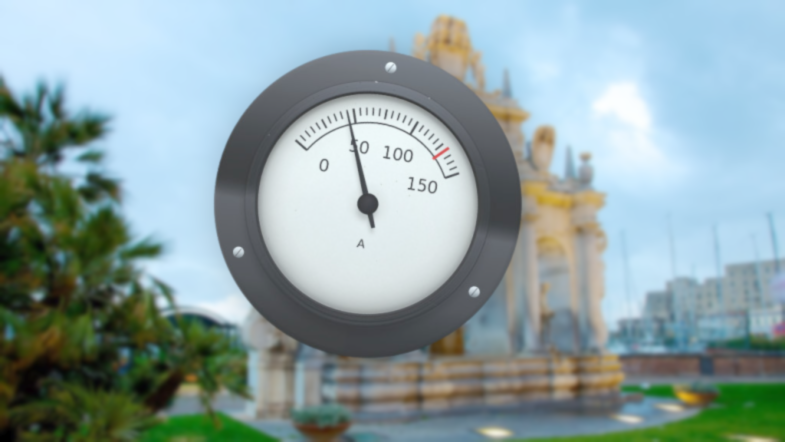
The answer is 45 A
